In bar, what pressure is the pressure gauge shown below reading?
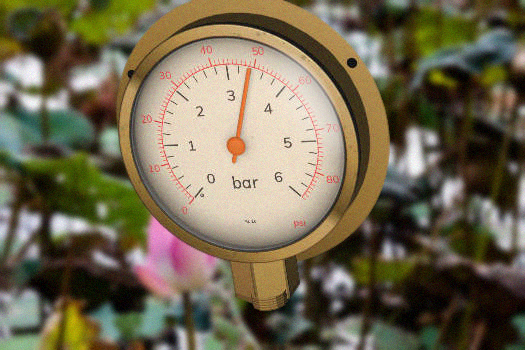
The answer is 3.4 bar
